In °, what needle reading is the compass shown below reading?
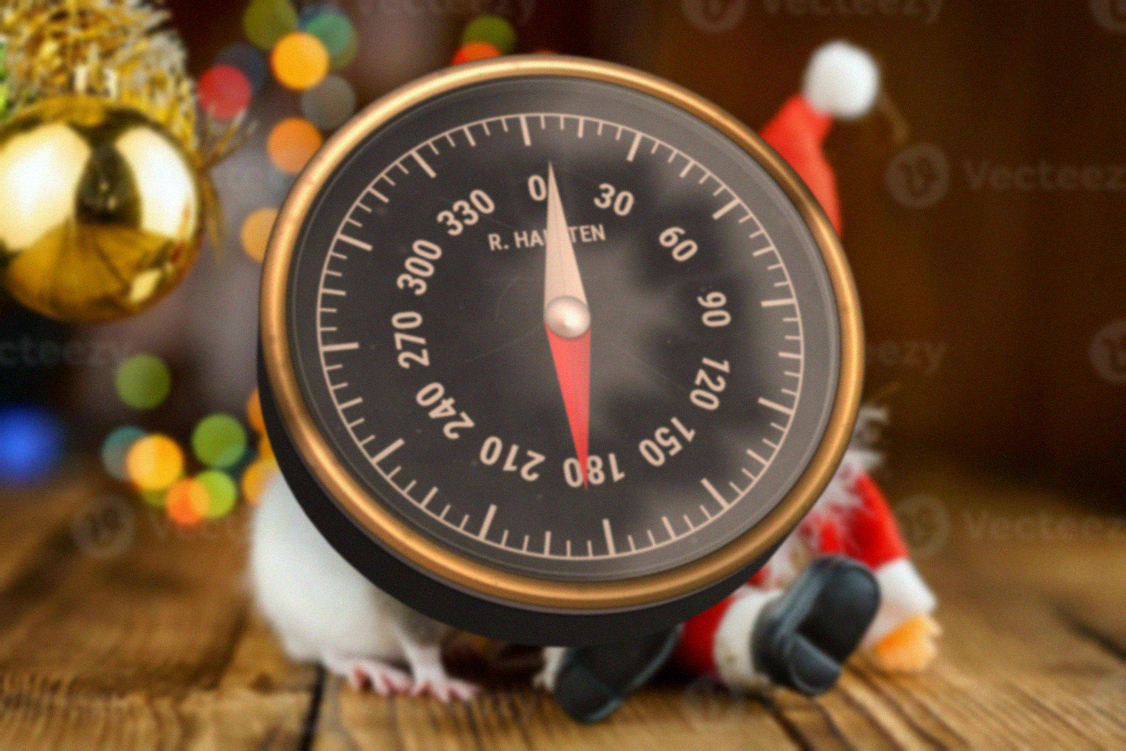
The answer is 185 °
